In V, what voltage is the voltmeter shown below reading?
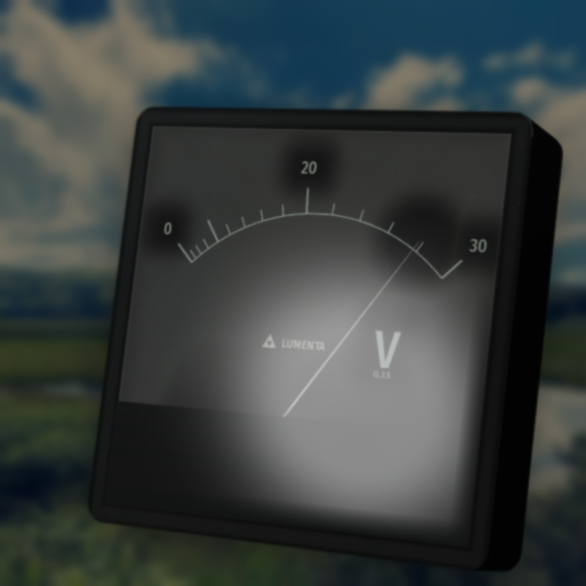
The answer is 28 V
